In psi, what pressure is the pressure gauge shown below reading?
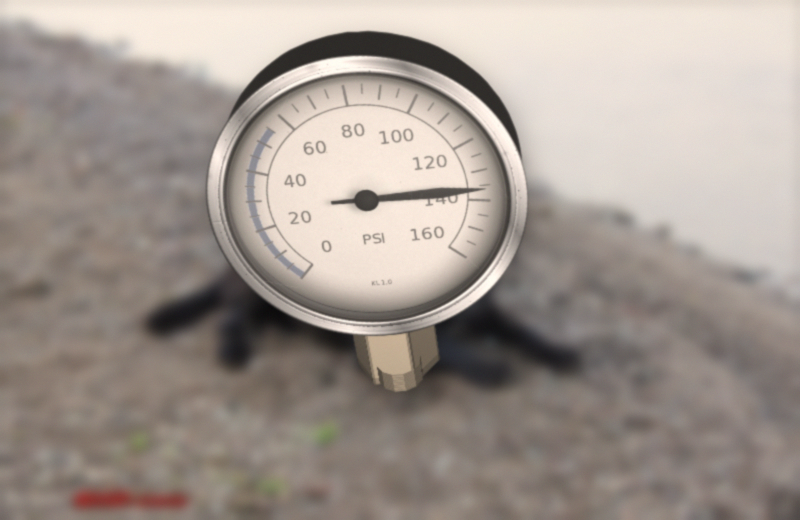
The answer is 135 psi
